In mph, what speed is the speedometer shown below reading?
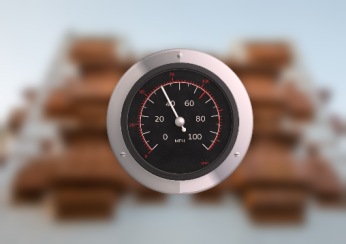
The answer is 40 mph
